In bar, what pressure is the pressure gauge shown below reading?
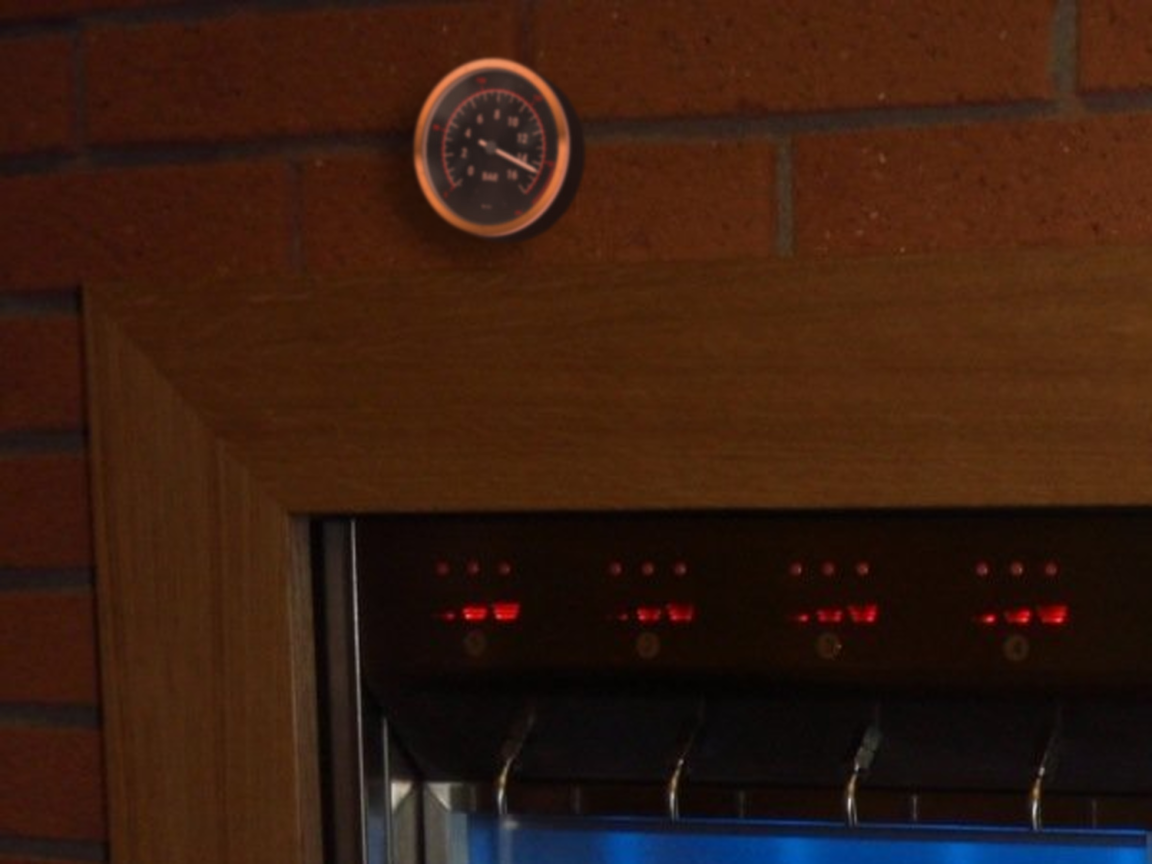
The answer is 14.5 bar
